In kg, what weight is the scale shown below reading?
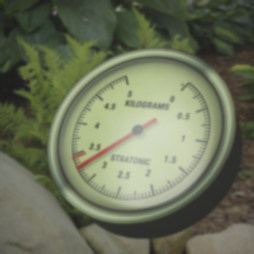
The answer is 3.25 kg
